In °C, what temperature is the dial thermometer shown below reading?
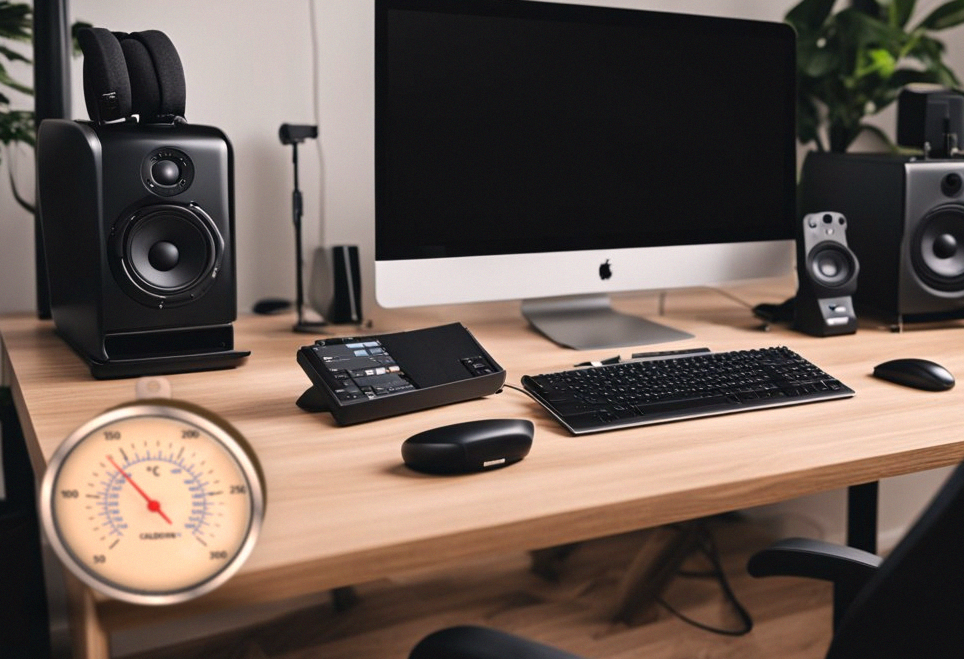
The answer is 140 °C
